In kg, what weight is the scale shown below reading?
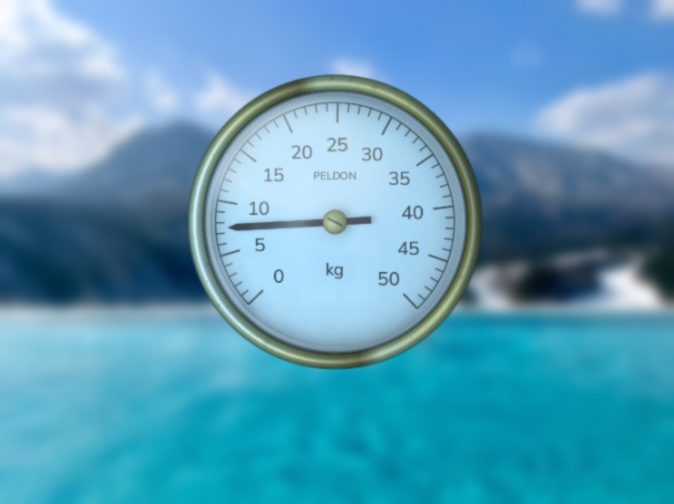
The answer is 7.5 kg
